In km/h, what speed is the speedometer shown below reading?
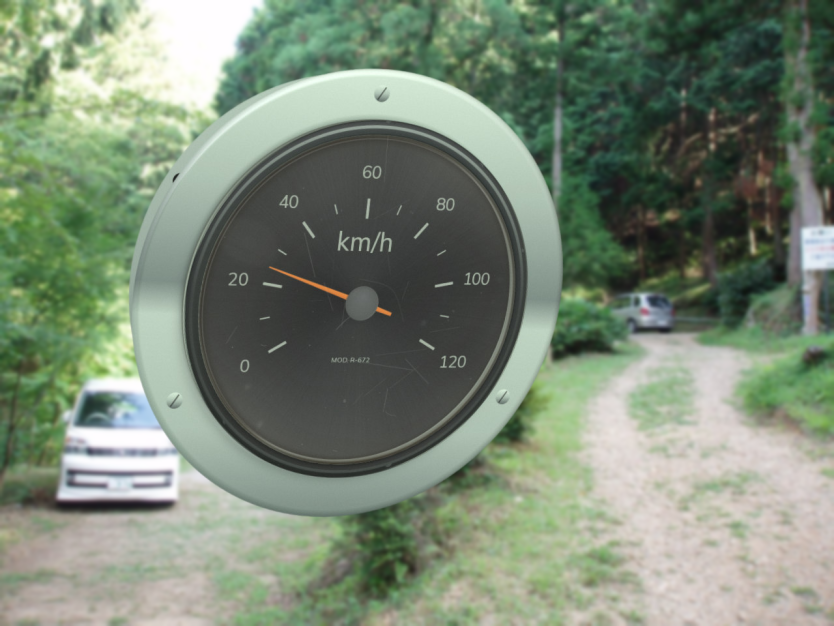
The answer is 25 km/h
